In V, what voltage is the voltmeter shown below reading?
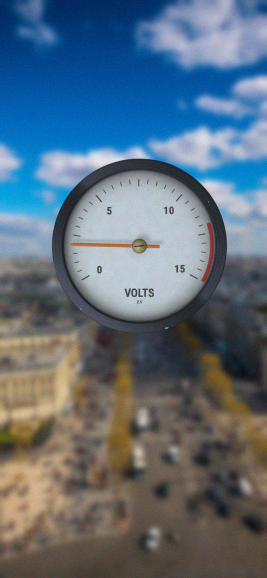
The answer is 2 V
